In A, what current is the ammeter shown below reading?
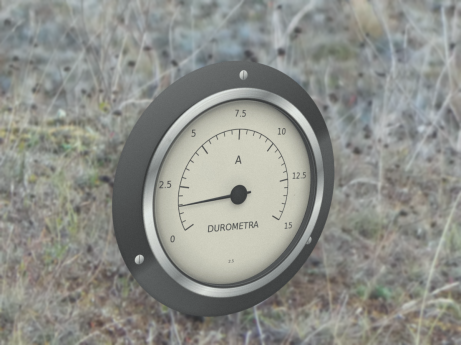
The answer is 1.5 A
